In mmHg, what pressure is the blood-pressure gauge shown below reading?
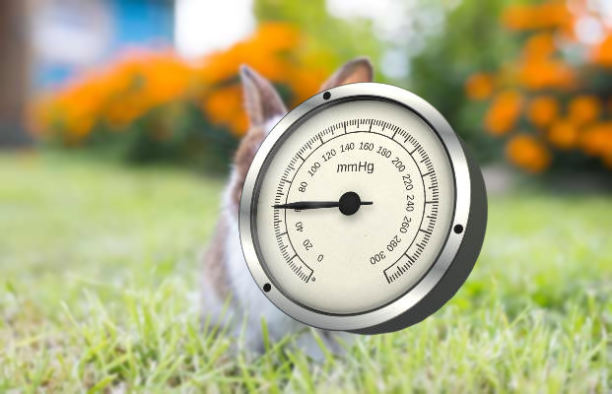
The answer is 60 mmHg
